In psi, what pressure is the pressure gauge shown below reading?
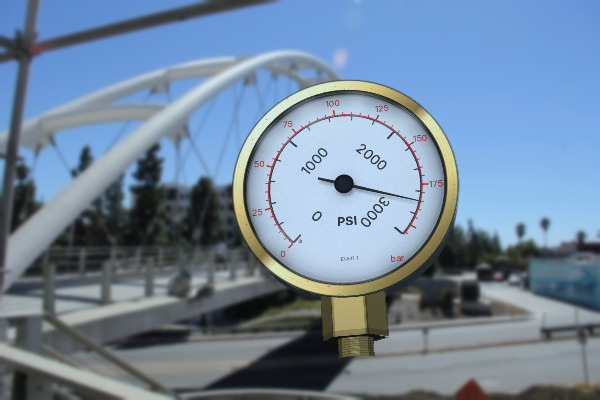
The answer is 2700 psi
